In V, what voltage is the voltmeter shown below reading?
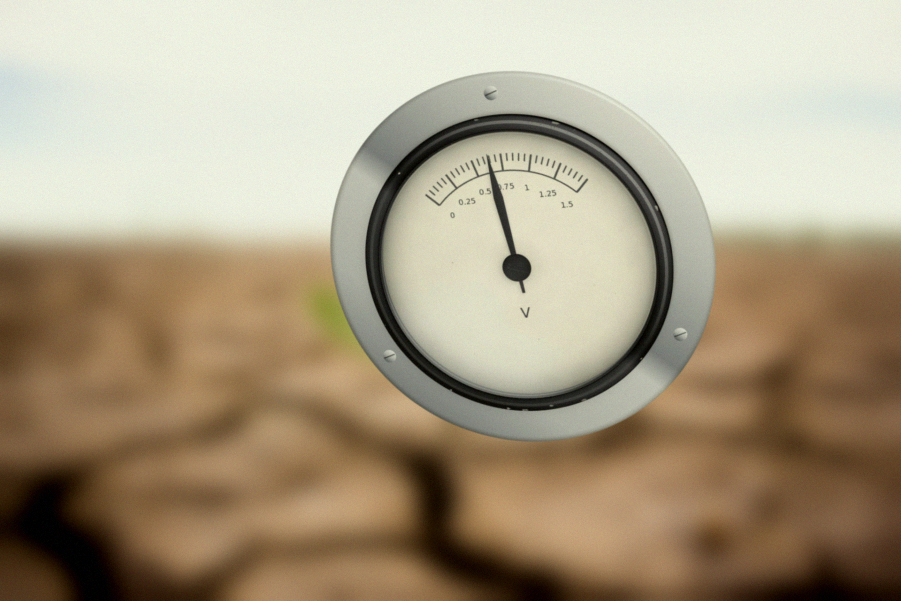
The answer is 0.65 V
